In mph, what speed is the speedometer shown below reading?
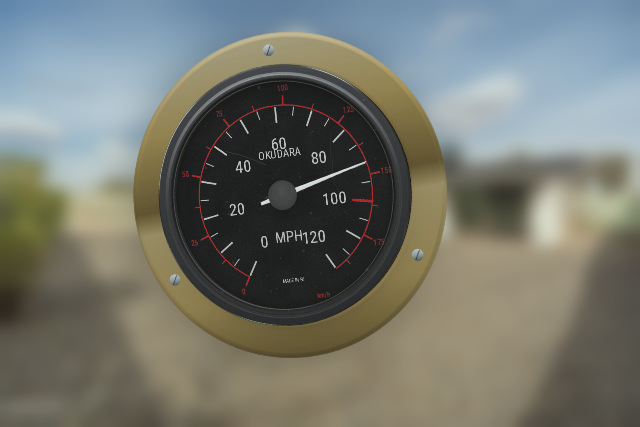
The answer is 90 mph
